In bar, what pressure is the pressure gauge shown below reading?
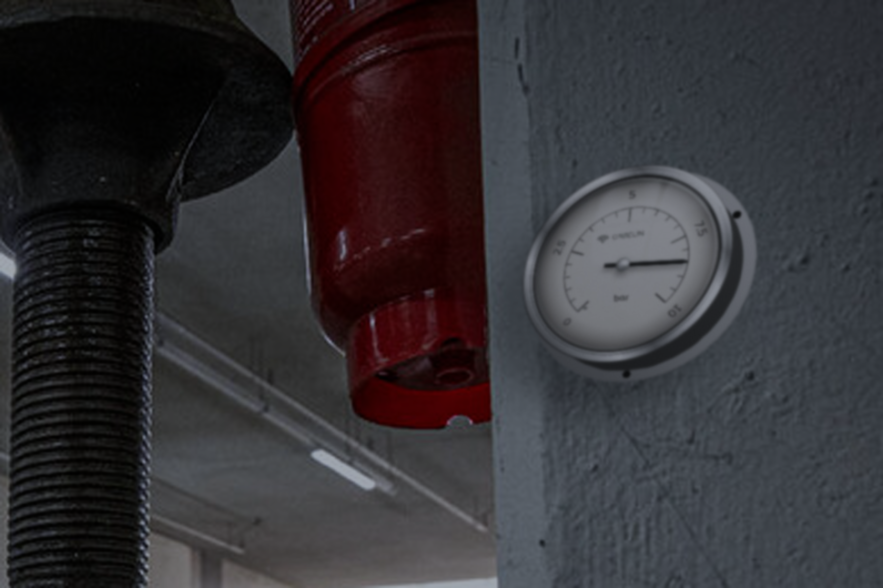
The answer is 8.5 bar
